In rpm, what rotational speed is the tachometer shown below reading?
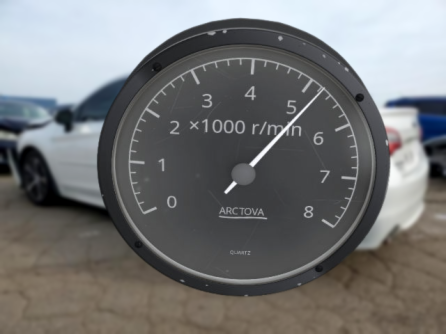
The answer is 5200 rpm
